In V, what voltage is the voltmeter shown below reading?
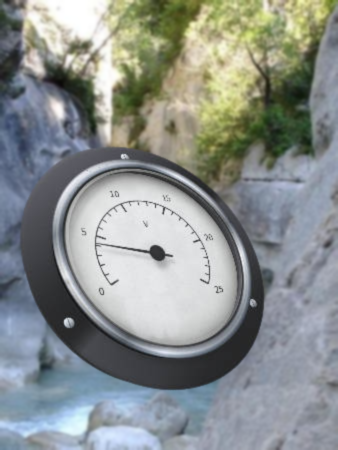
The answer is 4 V
